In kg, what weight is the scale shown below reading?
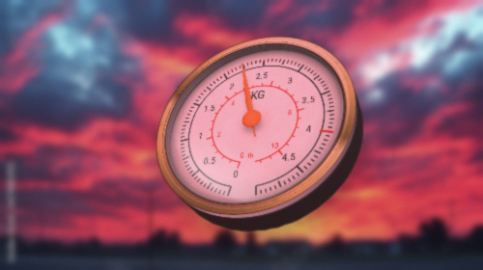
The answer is 2.25 kg
